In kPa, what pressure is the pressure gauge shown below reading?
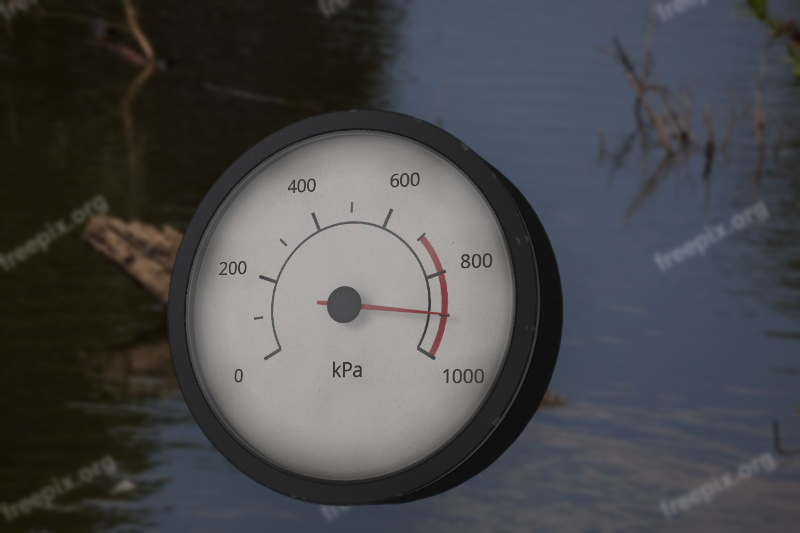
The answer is 900 kPa
